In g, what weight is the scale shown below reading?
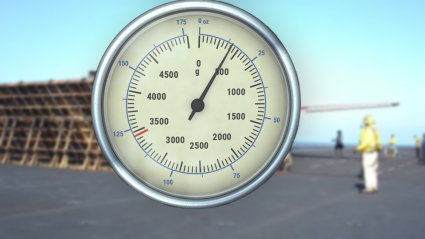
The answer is 400 g
